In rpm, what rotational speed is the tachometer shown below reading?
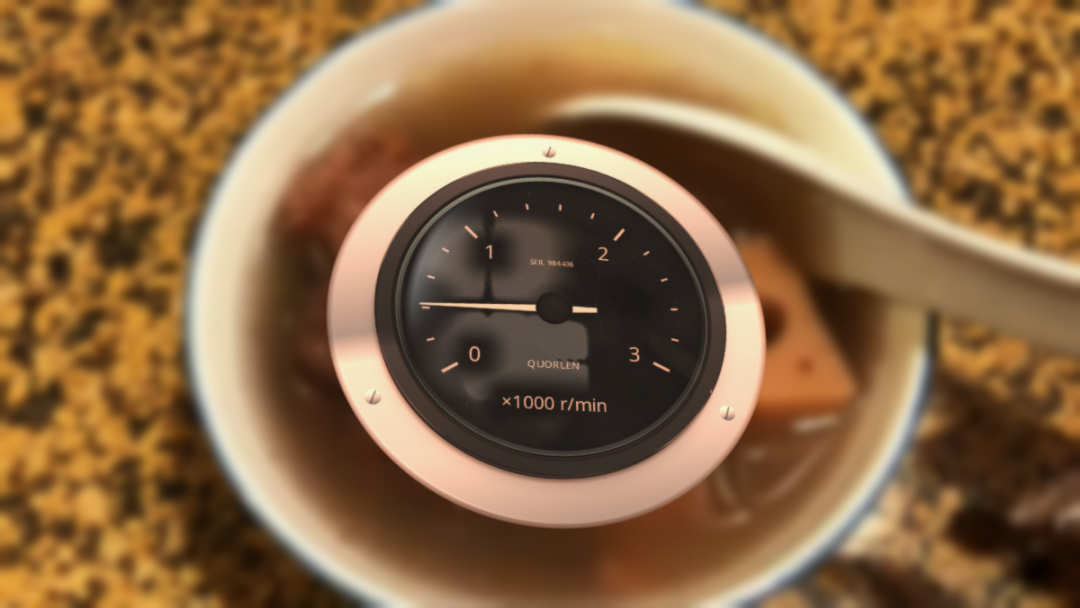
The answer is 400 rpm
